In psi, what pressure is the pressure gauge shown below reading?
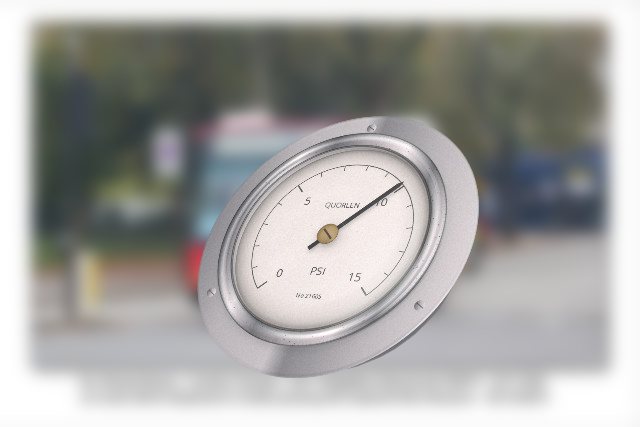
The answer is 10 psi
